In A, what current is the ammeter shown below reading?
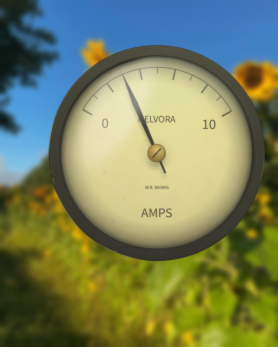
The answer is 3 A
